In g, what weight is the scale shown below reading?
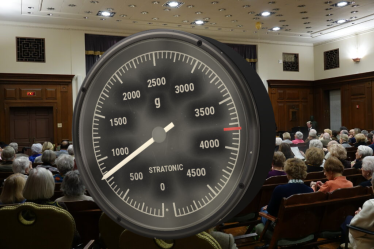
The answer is 800 g
